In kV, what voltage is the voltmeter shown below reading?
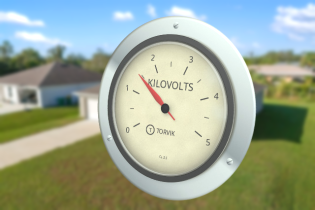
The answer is 1.5 kV
